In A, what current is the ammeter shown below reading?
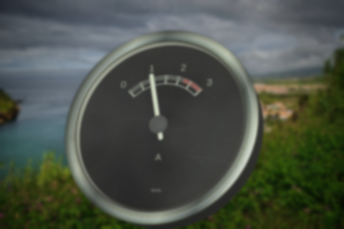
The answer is 1 A
